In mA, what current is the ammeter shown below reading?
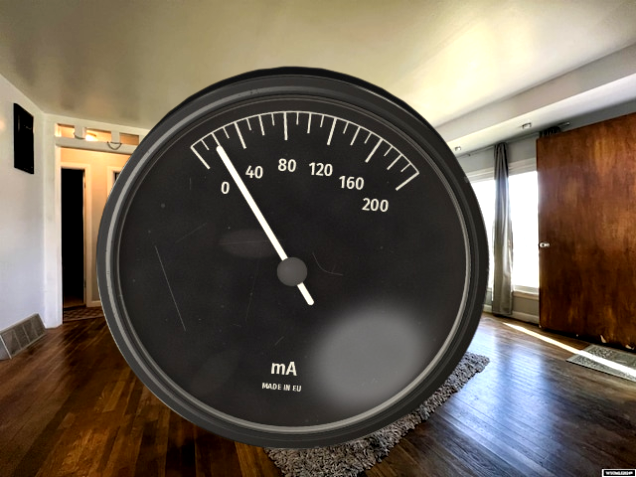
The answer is 20 mA
